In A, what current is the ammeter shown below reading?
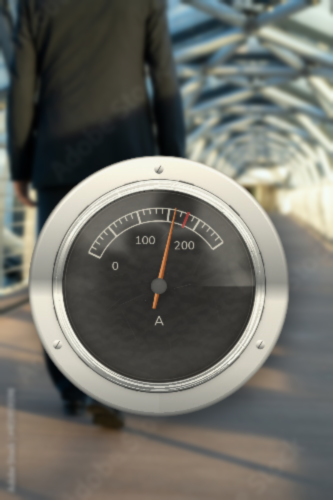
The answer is 160 A
